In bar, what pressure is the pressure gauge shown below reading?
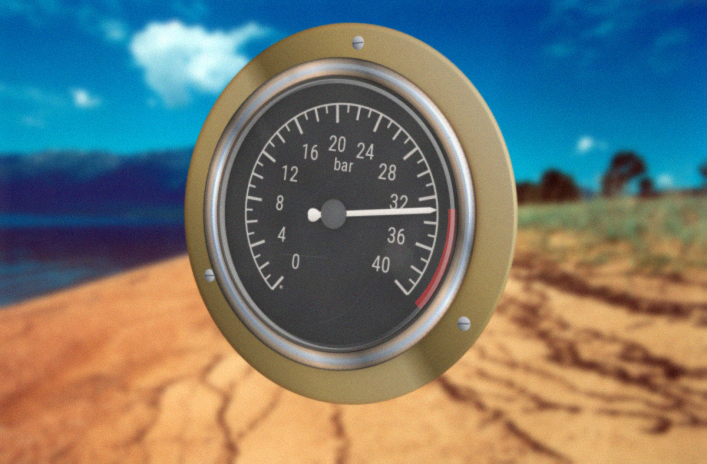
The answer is 33 bar
